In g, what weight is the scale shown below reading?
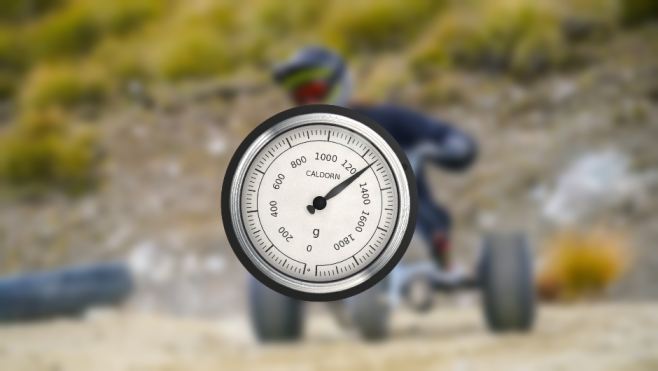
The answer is 1260 g
